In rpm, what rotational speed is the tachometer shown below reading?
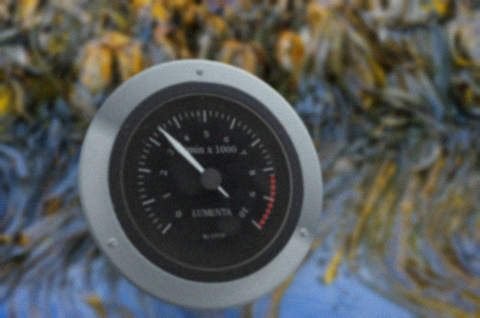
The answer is 3400 rpm
